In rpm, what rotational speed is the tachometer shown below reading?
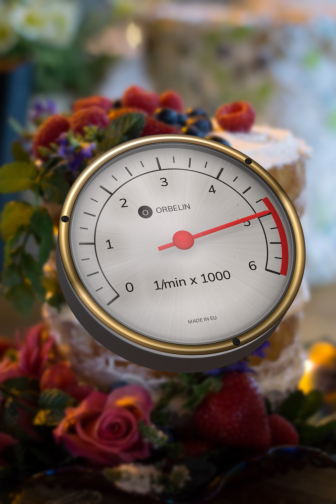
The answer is 5000 rpm
